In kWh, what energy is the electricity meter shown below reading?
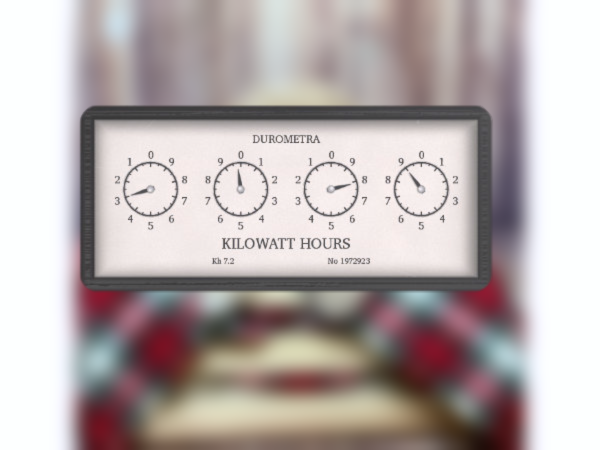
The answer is 2979 kWh
